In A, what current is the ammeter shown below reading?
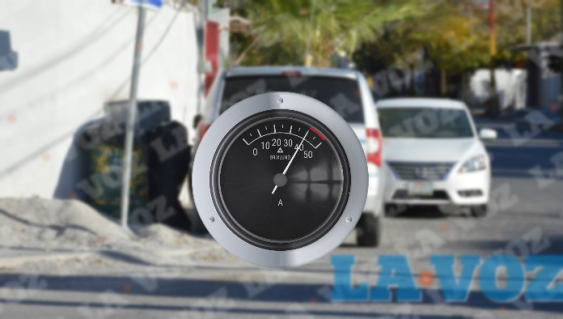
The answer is 40 A
